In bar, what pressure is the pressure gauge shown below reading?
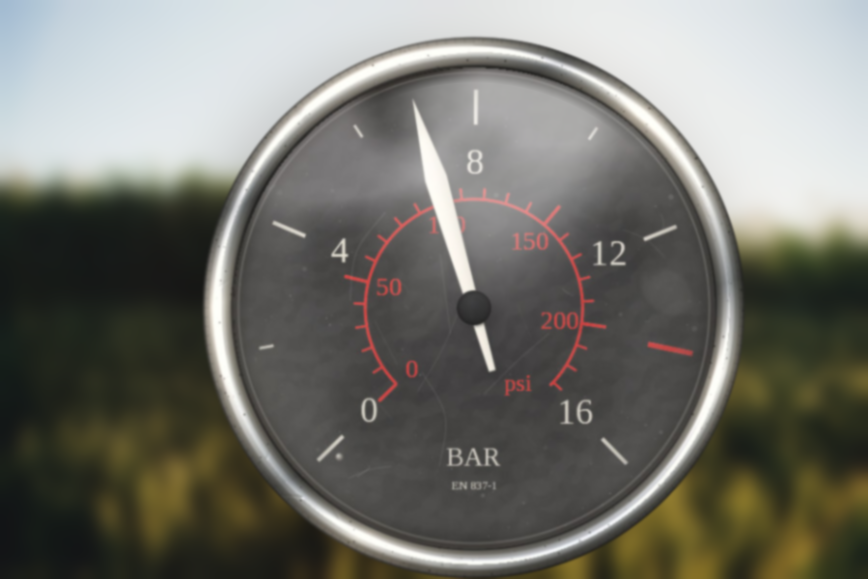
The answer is 7 bar
